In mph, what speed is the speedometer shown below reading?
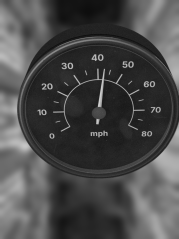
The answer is 42.5 mph
